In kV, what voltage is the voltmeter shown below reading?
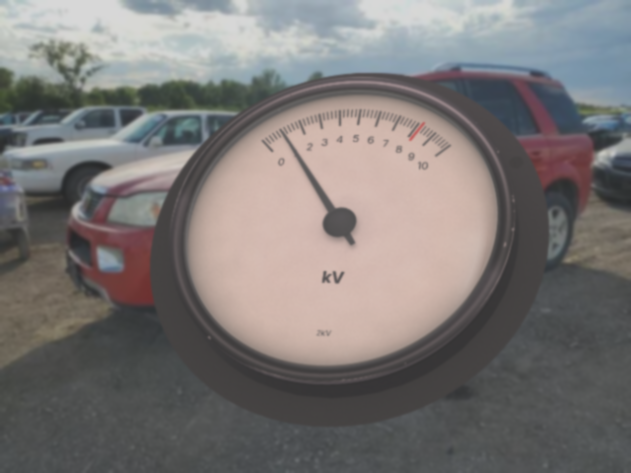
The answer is 1 kV
